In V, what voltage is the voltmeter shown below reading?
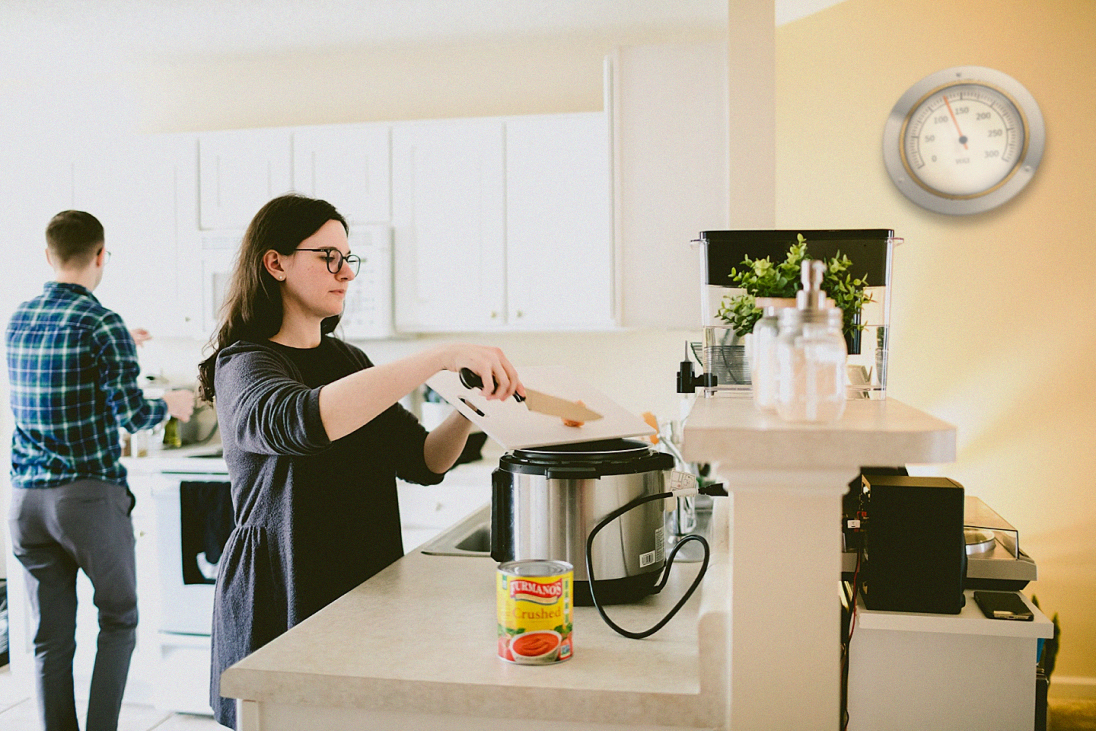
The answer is 125 V
